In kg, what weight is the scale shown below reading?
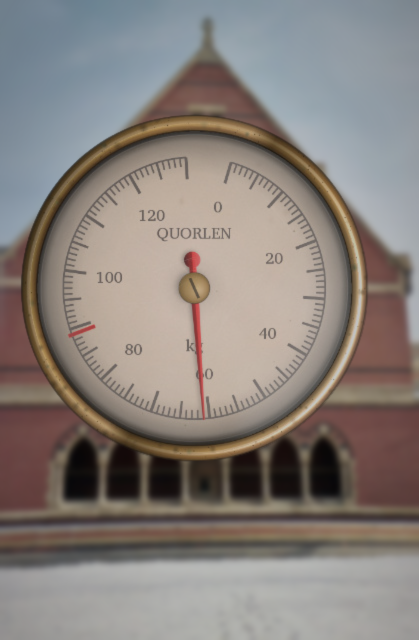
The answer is 61 kg
